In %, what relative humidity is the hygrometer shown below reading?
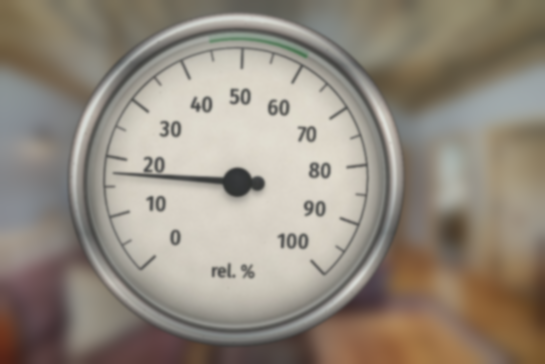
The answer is 17.5 %
